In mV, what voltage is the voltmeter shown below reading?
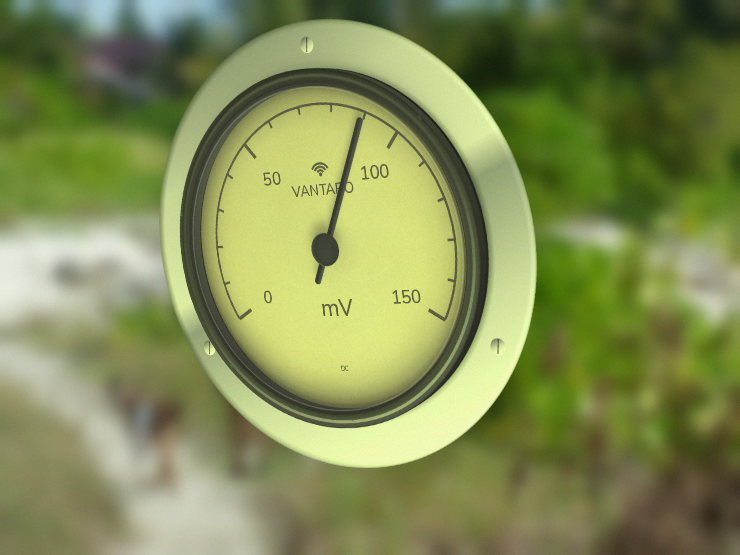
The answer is 90 mV
